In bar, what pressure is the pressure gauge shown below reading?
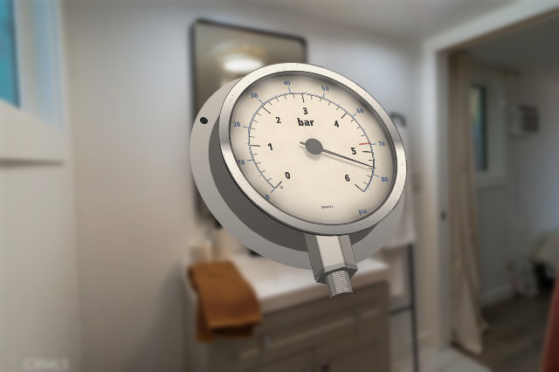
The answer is 5.4 bar
